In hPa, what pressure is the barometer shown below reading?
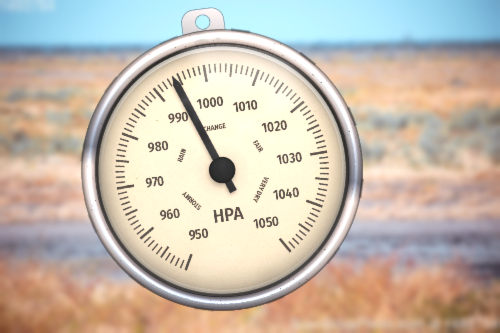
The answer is 994 hPa
